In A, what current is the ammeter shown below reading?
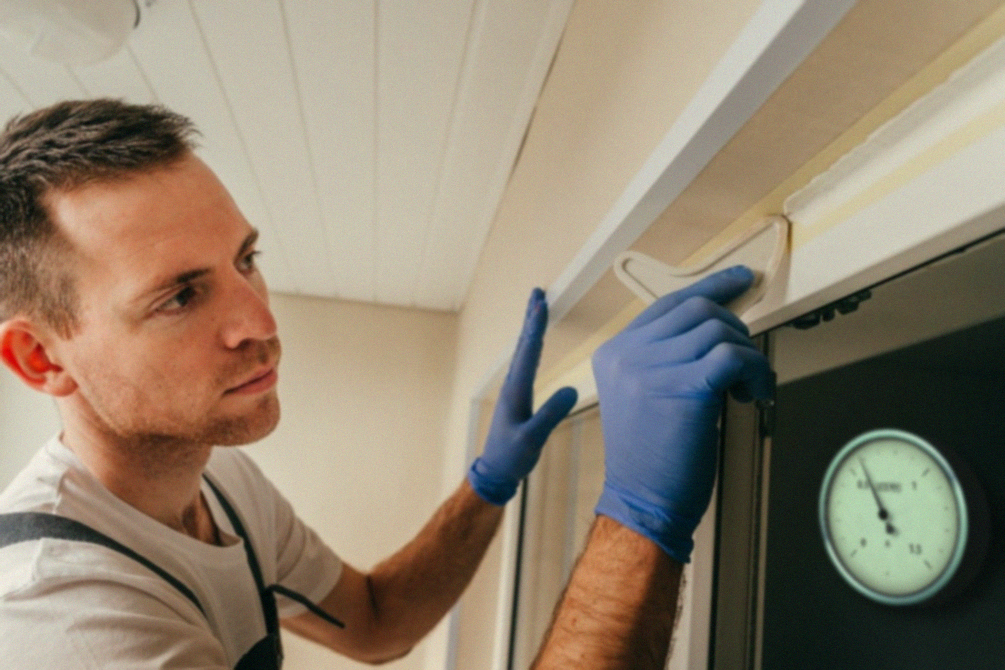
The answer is 0.6 A
